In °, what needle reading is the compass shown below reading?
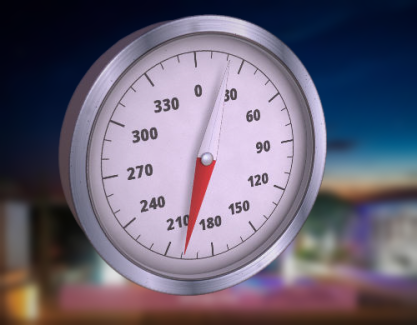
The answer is 200 °
